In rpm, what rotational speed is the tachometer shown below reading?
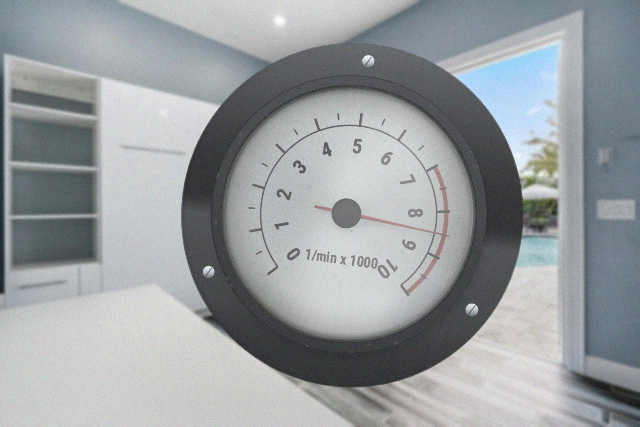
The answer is 8500 rpm
